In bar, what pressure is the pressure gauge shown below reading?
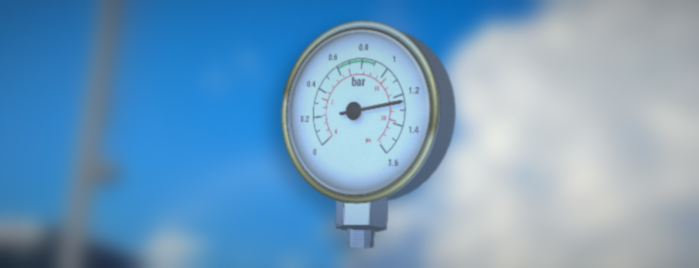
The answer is 1.25 bar
